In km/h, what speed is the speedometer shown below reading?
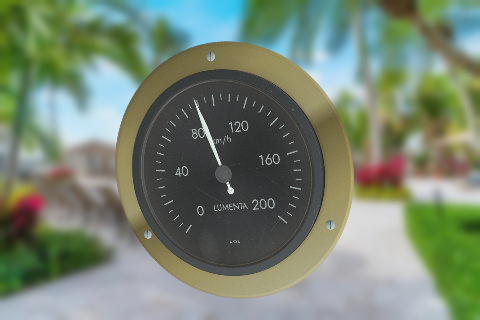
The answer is 90 km/h
